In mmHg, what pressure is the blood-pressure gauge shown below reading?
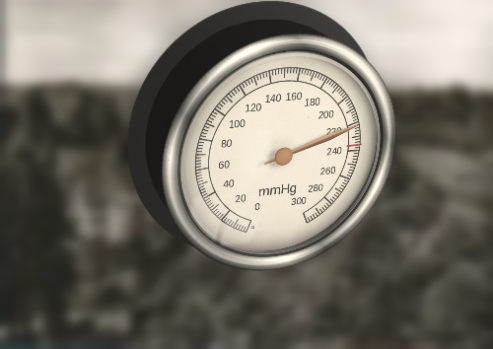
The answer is 220 mmHg
